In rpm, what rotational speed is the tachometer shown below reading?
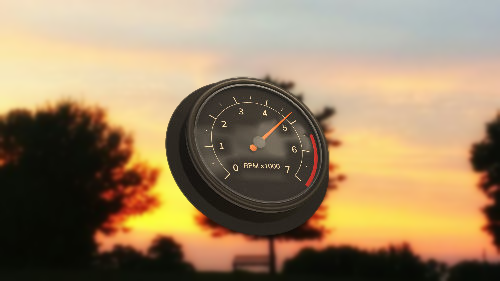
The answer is 4750 rpm
